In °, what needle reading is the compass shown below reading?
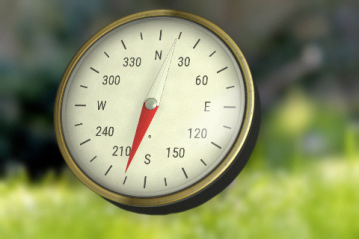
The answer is 195 °
